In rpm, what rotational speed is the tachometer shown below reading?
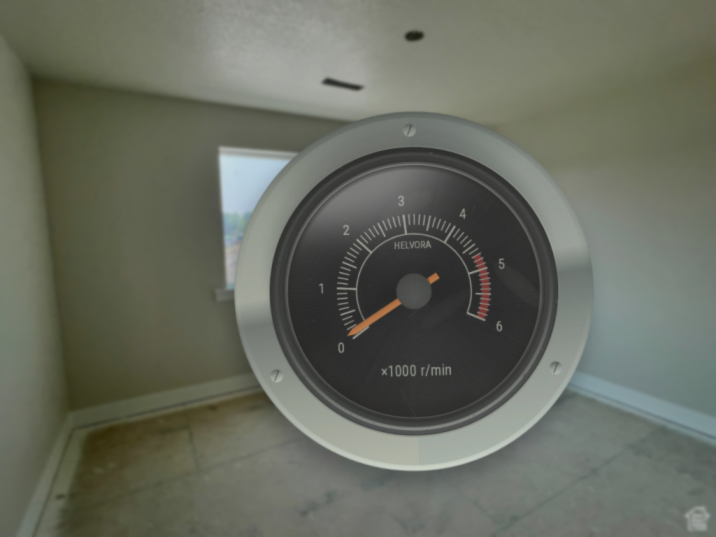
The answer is 100 rpm
